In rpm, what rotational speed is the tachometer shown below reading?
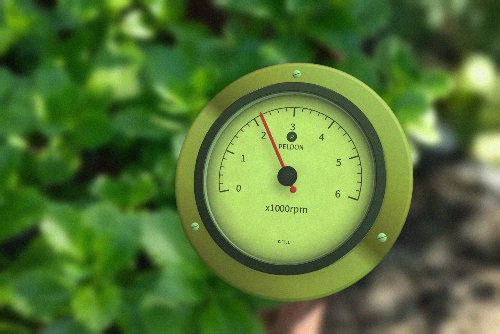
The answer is 2200 rpm
